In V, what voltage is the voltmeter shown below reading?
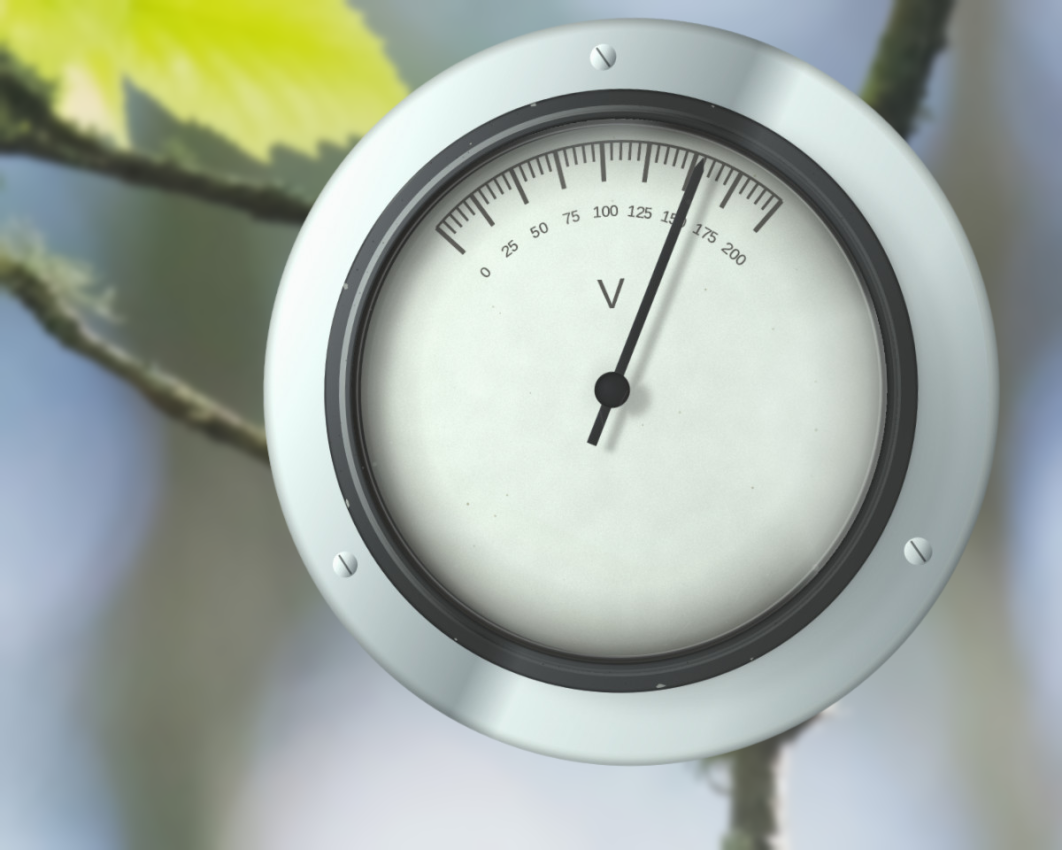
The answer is 155 V
